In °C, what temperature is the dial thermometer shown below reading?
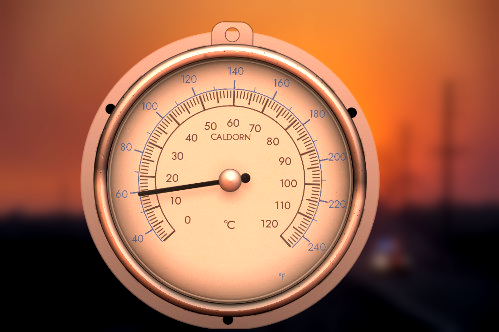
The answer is 15 °C
